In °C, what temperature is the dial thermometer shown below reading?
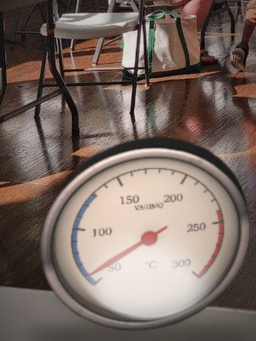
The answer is 60 °C
